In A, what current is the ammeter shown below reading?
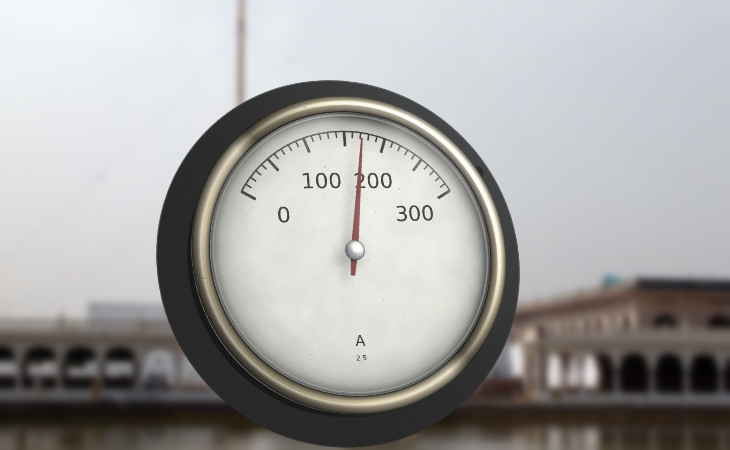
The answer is 170 A
